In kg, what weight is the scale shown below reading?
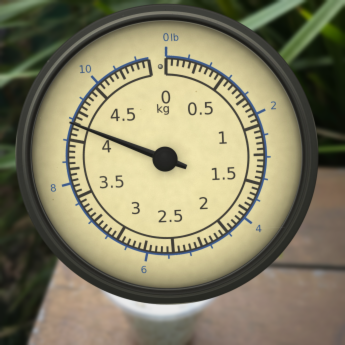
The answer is 4.15 kg
